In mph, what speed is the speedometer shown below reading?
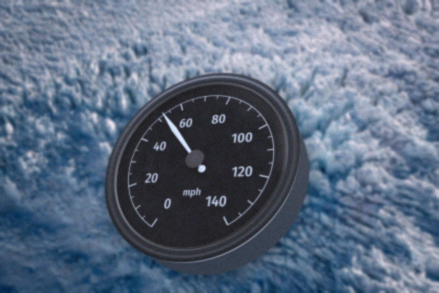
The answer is 52.5 mph
